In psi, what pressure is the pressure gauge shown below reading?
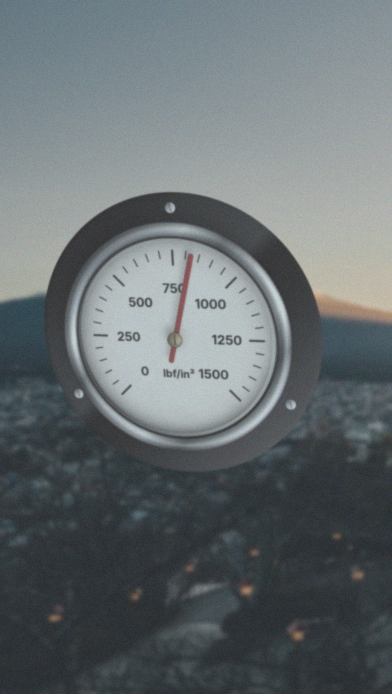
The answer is 825 psi
